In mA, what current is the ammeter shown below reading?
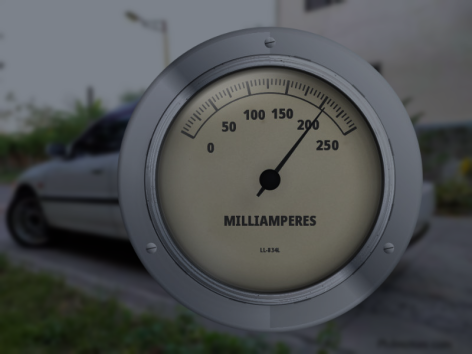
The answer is 205 mA
